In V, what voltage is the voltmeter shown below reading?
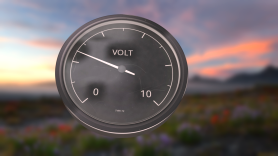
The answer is 2.5 V
